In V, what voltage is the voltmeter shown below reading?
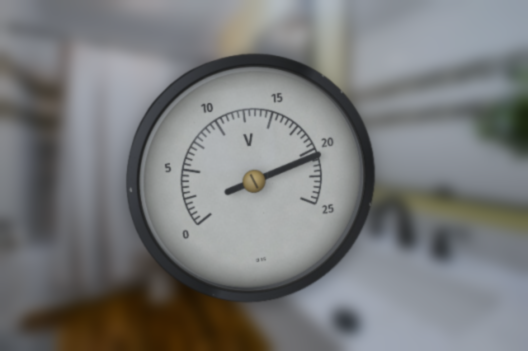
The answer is 20.5 V
